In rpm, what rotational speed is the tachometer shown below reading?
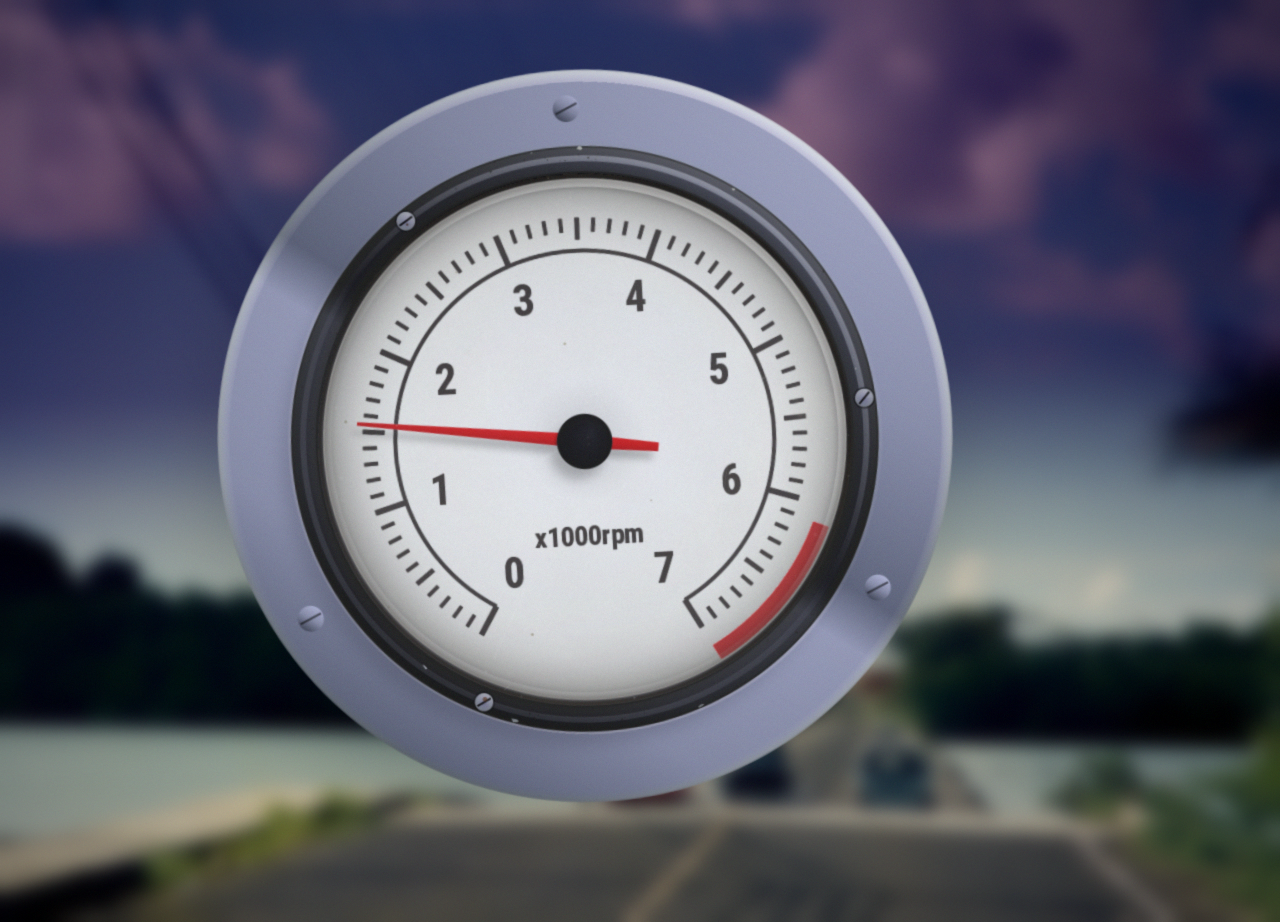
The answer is 1550 rpm
